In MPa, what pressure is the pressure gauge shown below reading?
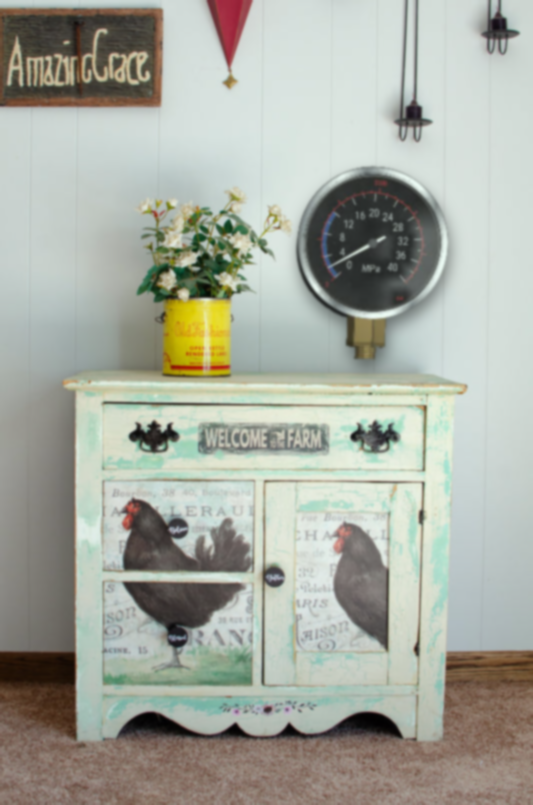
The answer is 2 MPa
